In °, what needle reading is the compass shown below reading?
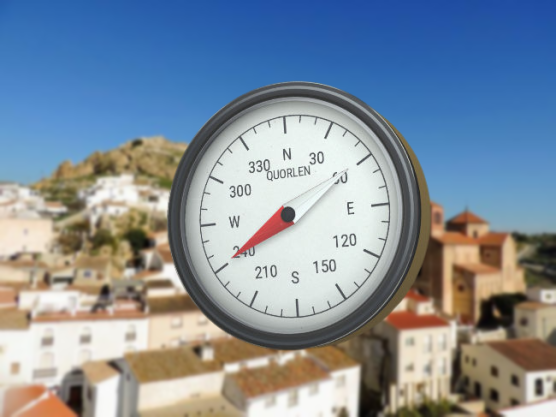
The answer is 240 °
